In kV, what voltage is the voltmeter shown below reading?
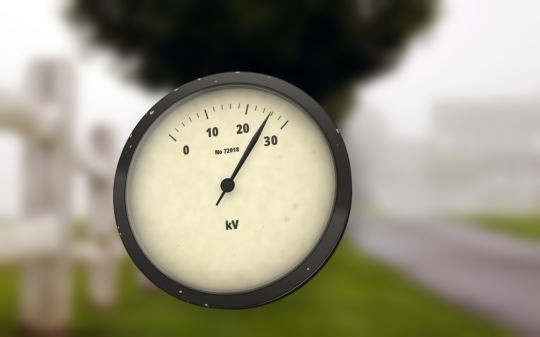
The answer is 26 kV
